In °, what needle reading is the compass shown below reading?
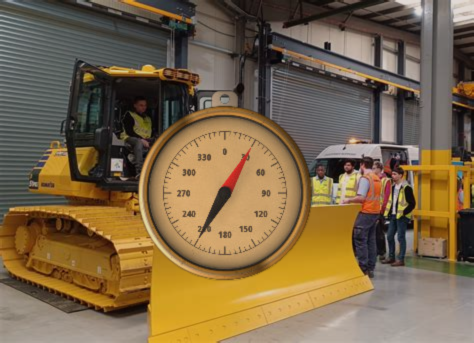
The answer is 30 °
